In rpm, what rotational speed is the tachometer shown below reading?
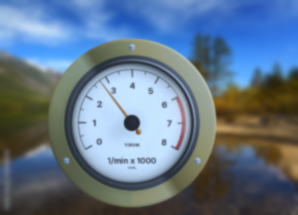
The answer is 2750 rpm
